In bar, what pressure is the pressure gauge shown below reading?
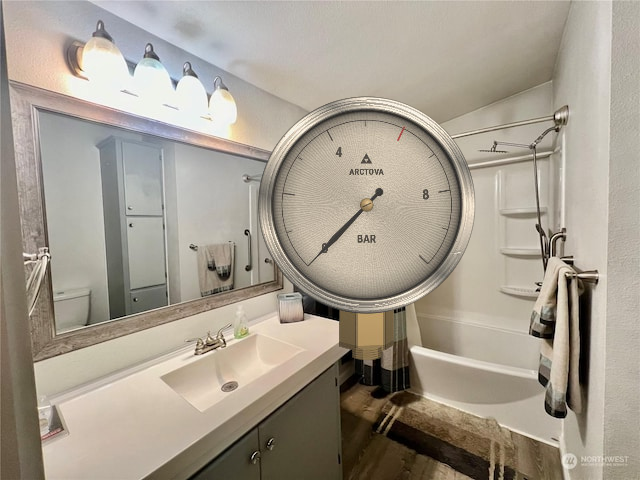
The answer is 0 bar
